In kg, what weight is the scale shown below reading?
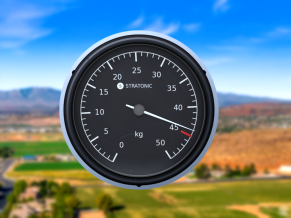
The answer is 44 kg
